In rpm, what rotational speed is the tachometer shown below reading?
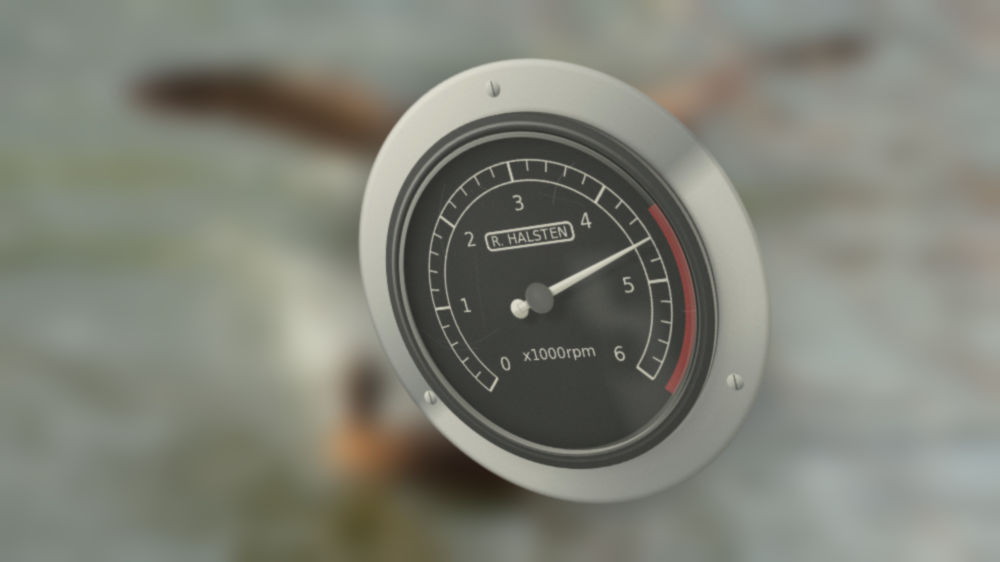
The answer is 4600 rpm
